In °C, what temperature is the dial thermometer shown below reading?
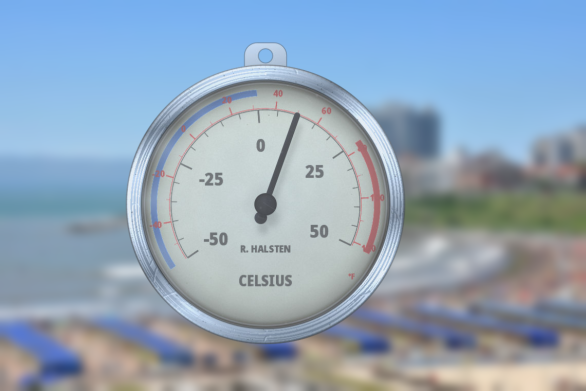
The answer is 10 °C
